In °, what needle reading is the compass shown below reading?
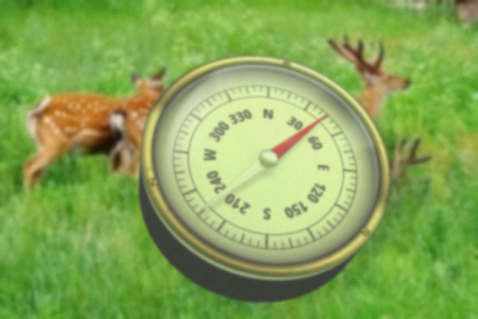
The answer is 45 °
